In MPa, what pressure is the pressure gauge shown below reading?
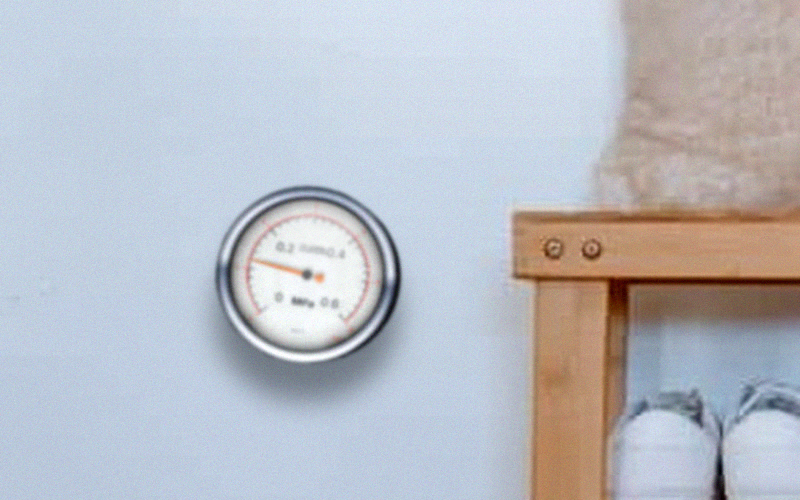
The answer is 0.12 MPa
